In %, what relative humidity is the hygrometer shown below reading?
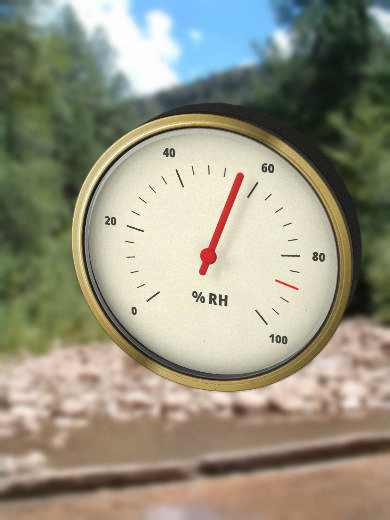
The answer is 56 %
